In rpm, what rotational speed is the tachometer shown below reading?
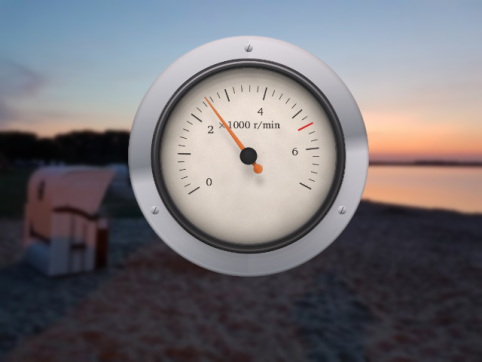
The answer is 2500 rpm
